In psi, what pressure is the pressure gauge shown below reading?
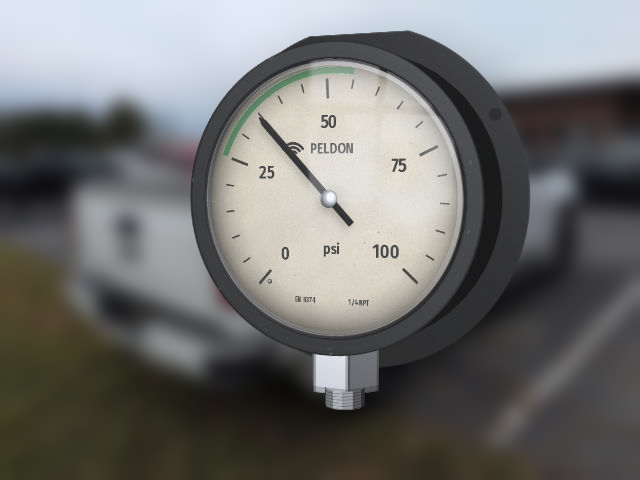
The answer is 35 psi
